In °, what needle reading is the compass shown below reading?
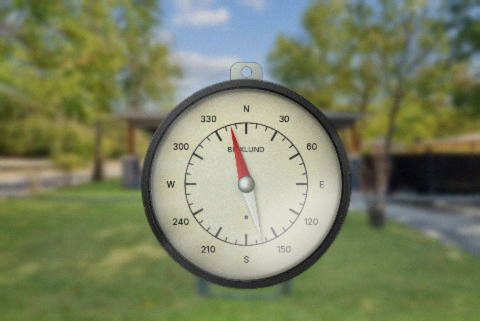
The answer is 345 °
